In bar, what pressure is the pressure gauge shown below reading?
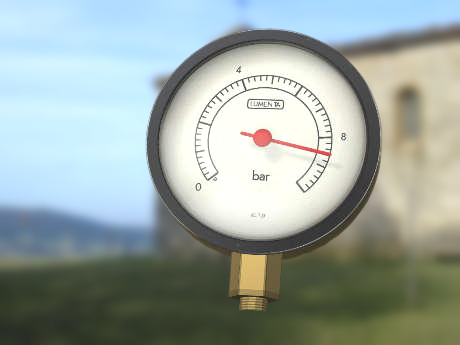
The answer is 8.6 bar
